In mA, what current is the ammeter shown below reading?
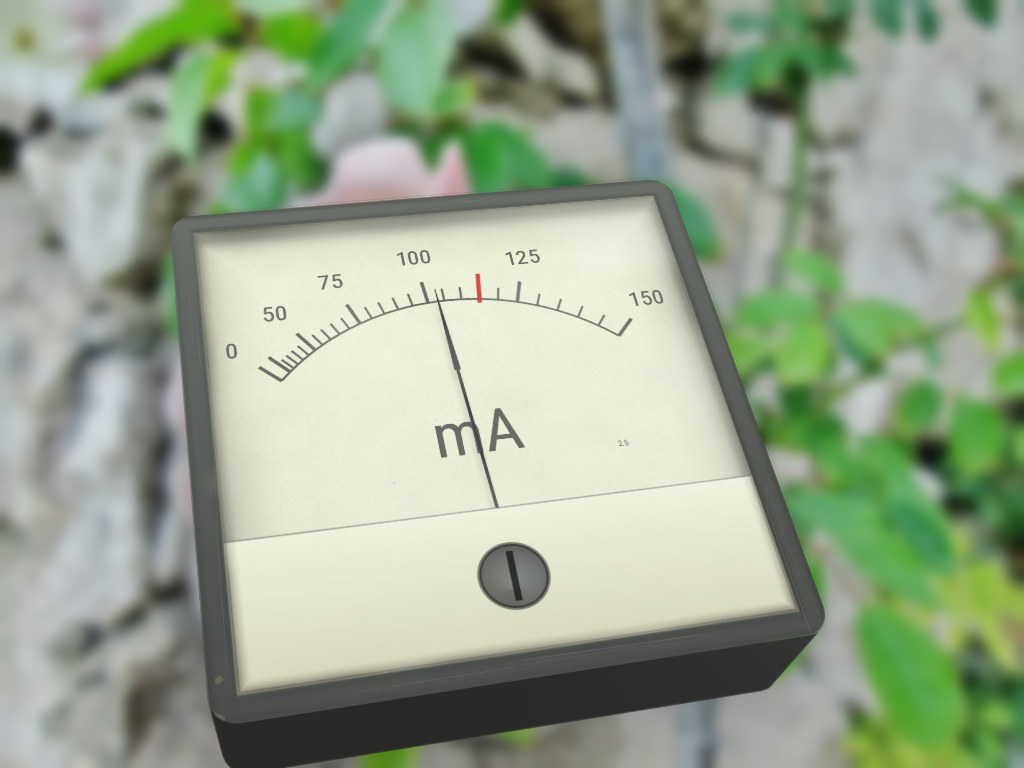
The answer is 102.5 mA
